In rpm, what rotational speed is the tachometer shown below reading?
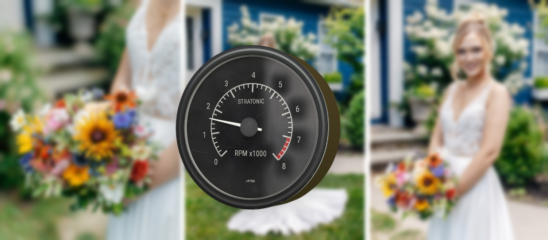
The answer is 1600 rpm
